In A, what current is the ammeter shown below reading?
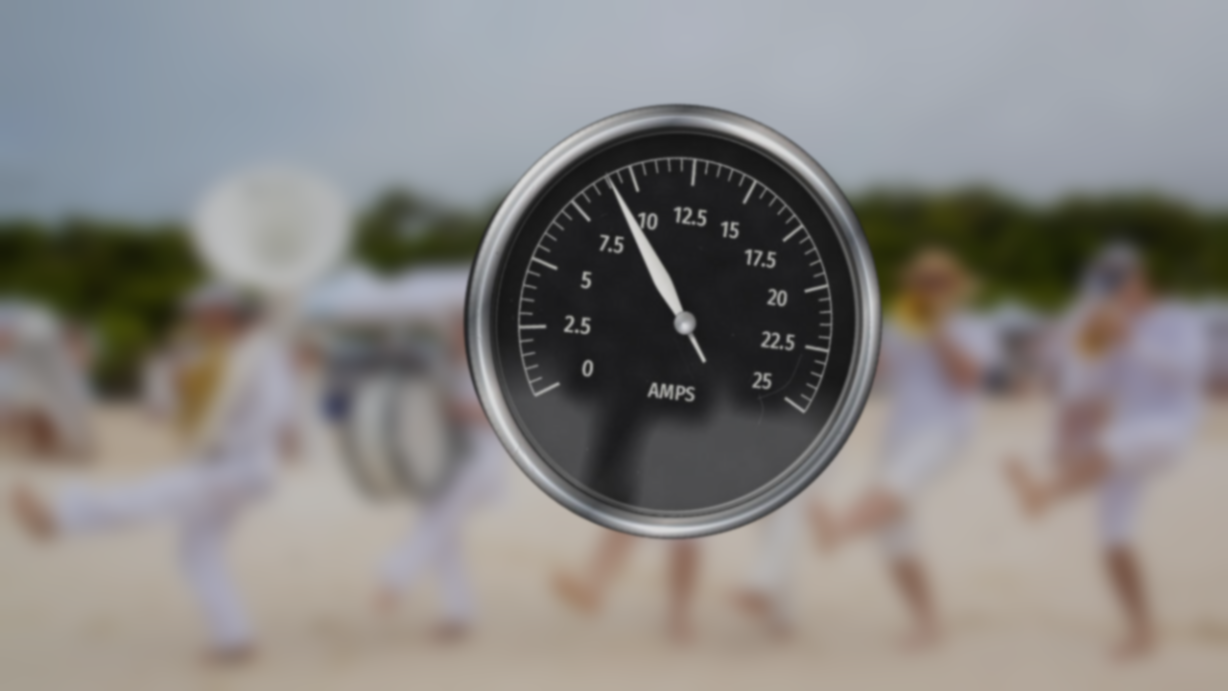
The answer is 9 A
